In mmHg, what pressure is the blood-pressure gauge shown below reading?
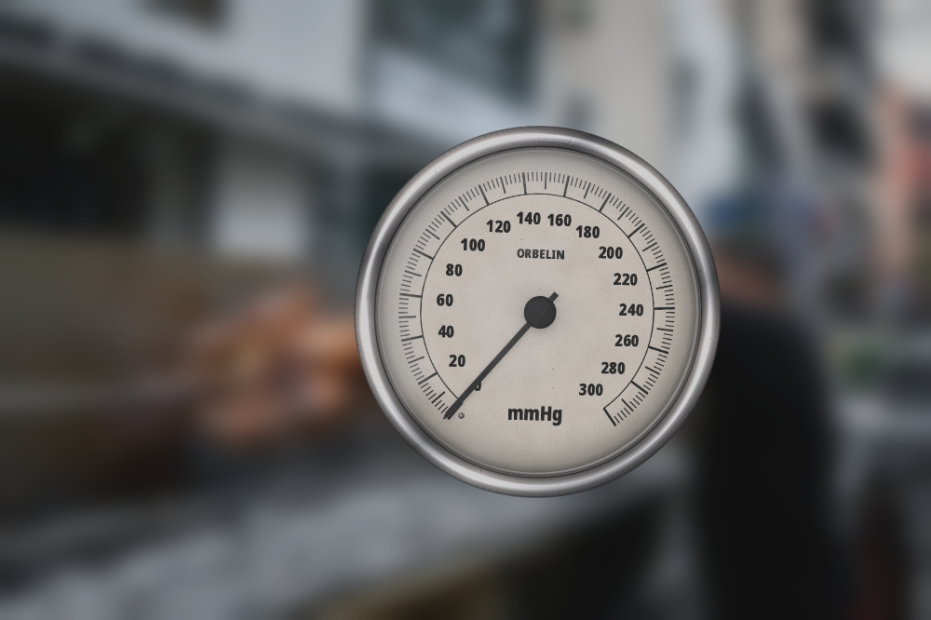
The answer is 2 mmHg
